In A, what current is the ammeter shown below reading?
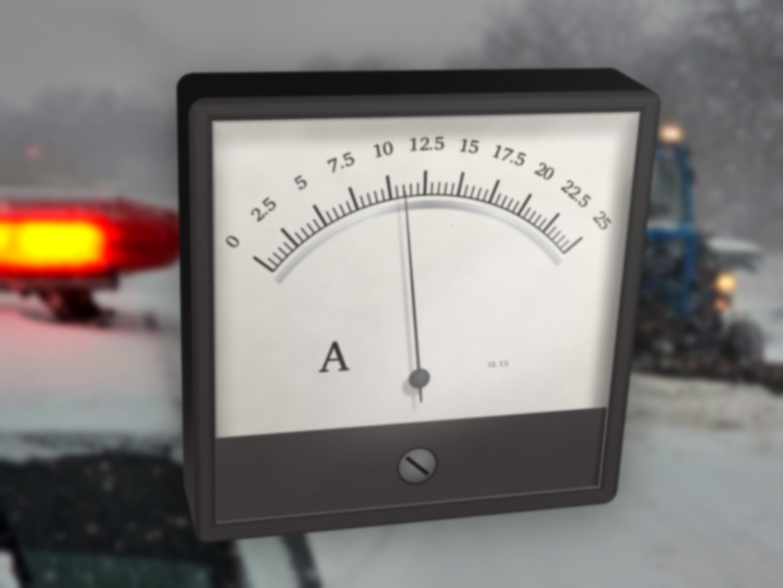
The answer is 11 A
